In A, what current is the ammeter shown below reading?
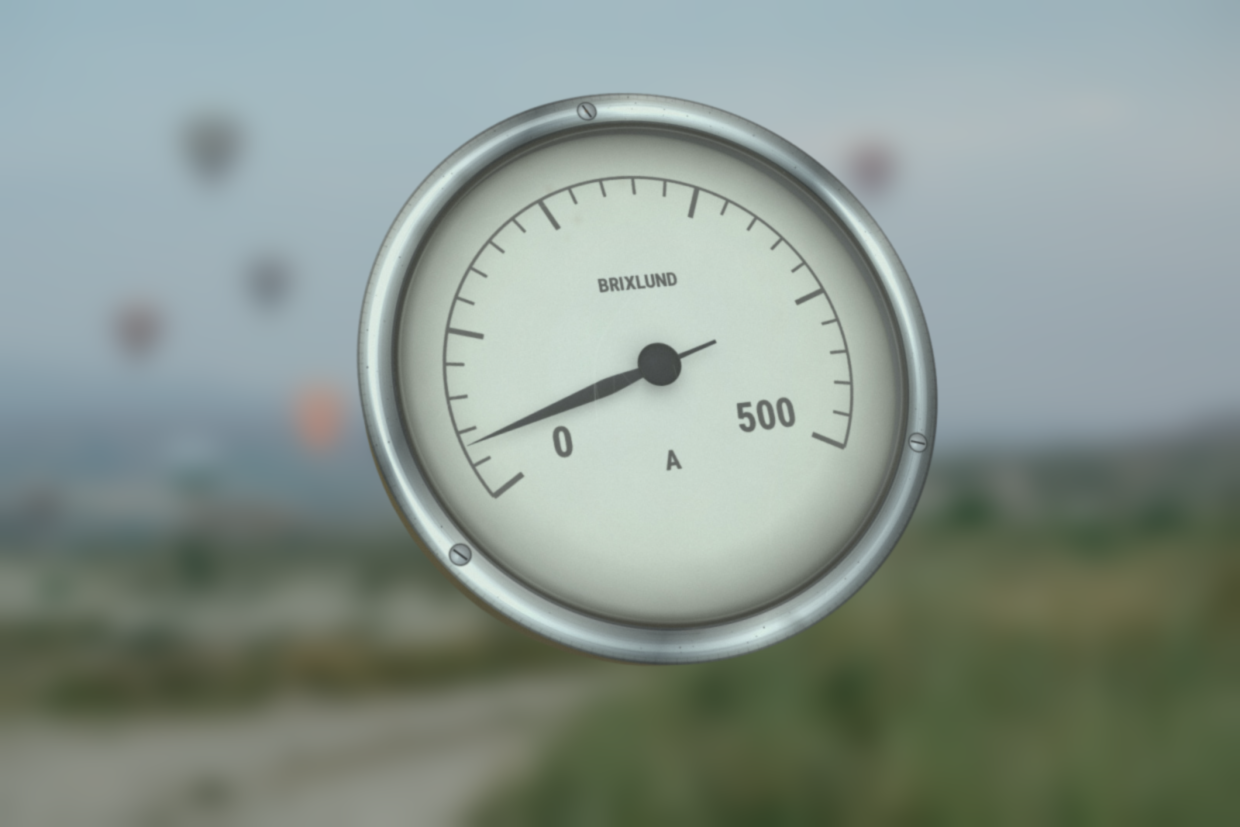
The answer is 30 A
